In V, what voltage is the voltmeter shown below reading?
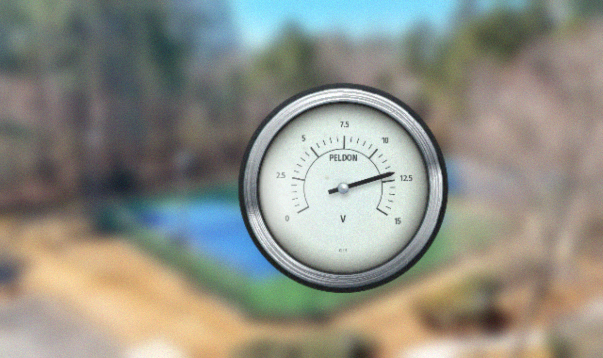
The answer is 12 V
